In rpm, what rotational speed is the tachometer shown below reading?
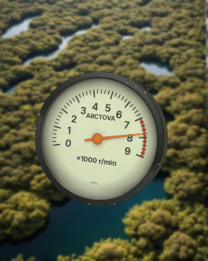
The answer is 7800 rpm
